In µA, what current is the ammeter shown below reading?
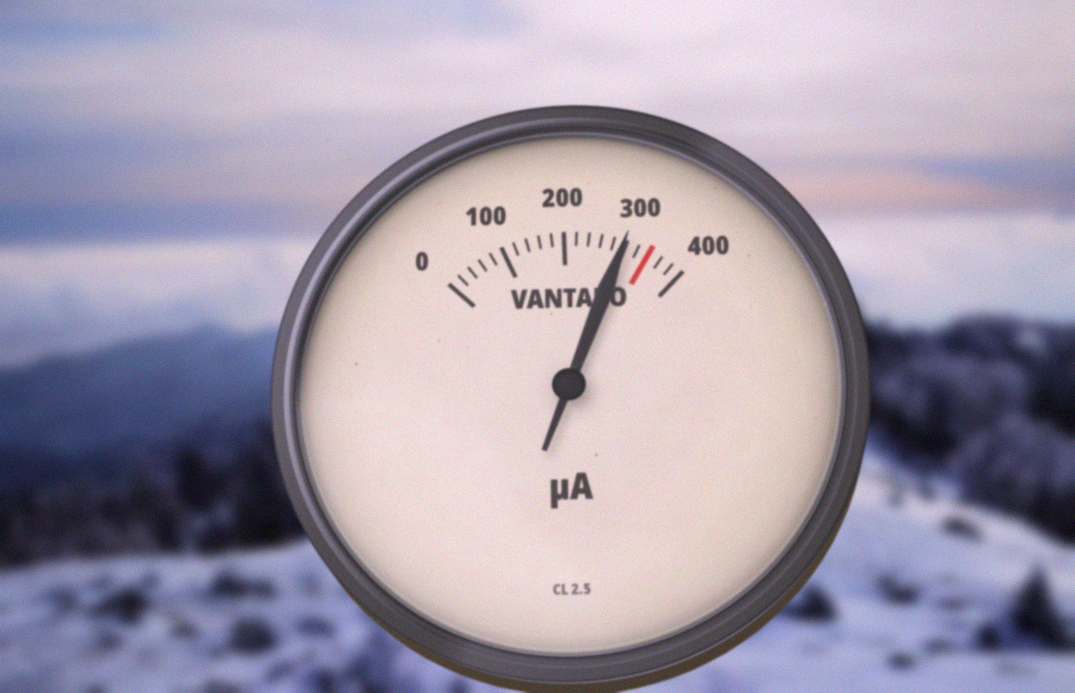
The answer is 300 µA
